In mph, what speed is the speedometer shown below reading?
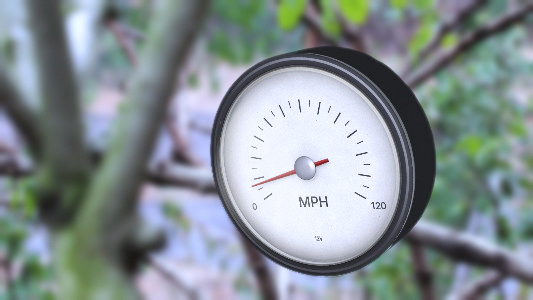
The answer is 7.5 mph
